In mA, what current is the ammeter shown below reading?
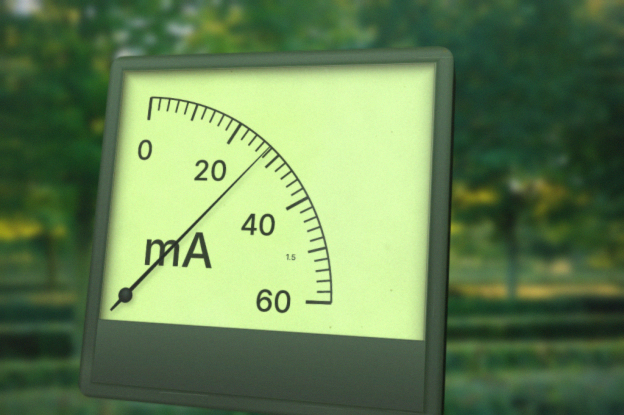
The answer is 28 mA
